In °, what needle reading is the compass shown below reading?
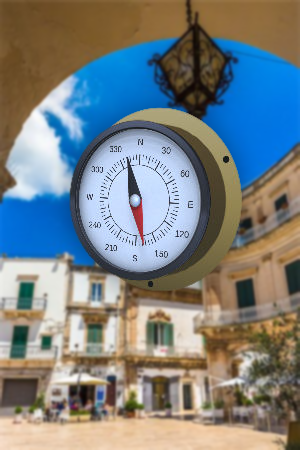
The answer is 165 °
